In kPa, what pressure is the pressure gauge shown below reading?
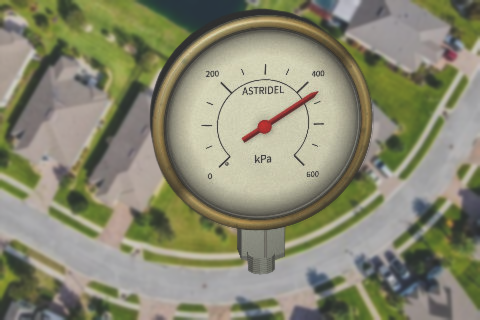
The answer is 425 kPa
